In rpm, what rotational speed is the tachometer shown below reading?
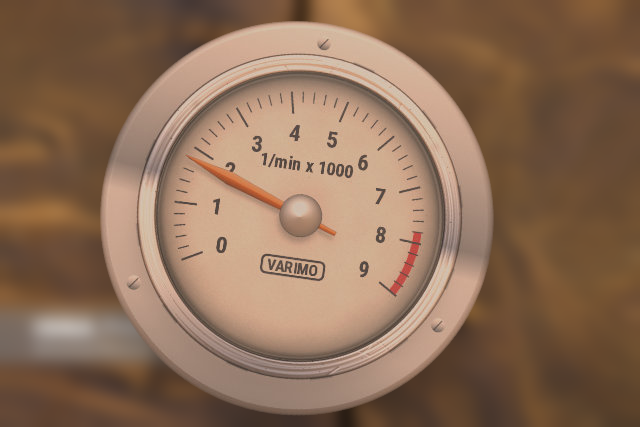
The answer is 1800 rpm
